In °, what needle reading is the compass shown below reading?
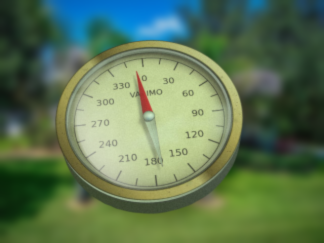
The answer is 352.5 °
